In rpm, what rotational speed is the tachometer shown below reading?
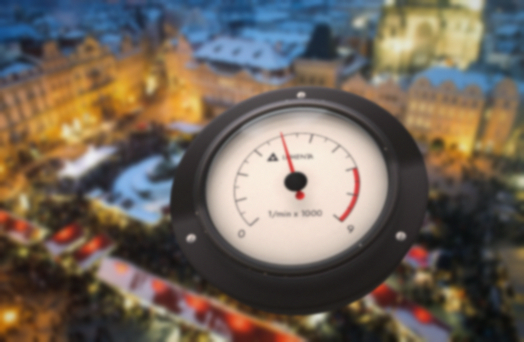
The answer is 4000 rpm
